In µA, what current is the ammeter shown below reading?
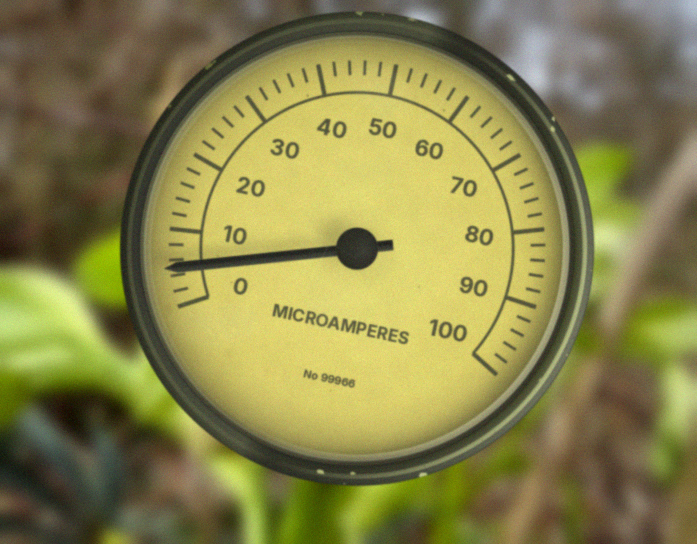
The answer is 5 µA
